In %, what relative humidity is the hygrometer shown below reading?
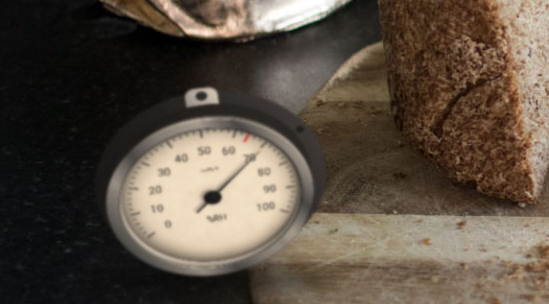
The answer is 70 %
